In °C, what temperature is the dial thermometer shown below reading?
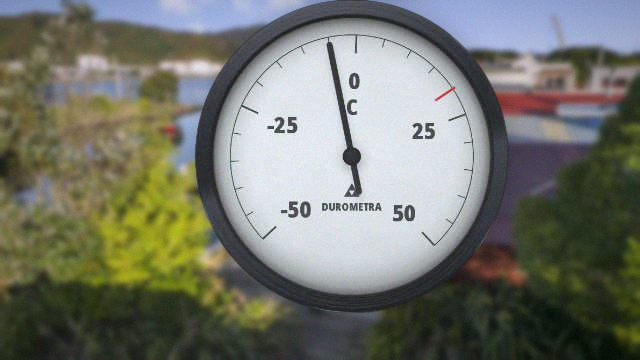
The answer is -5 °C
